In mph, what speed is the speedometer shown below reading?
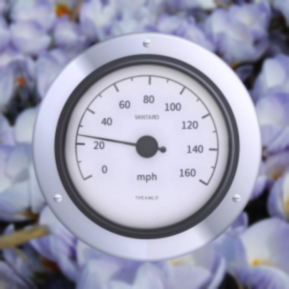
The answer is 25 mph
